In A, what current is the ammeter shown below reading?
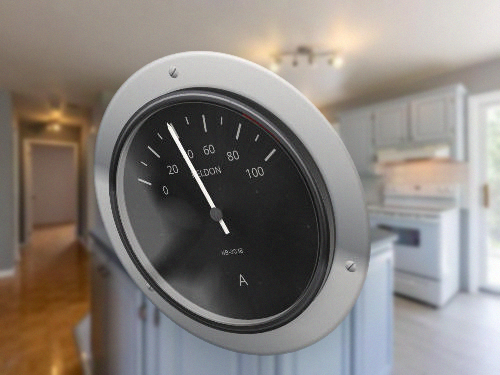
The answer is 40 A
